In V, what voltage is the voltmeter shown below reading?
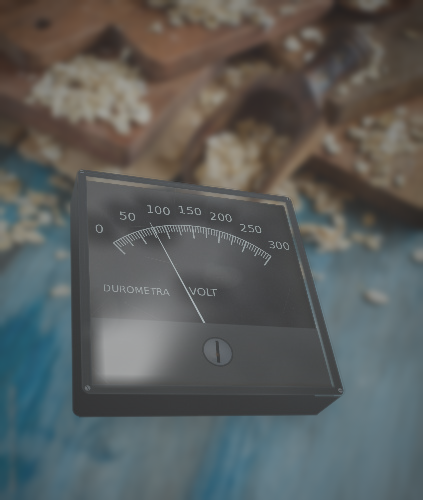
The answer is 75 V
